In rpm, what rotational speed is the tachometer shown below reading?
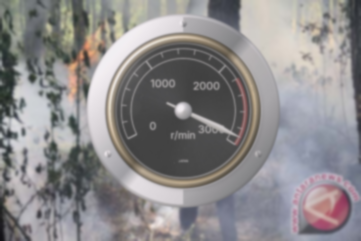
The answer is 2900 rpm
